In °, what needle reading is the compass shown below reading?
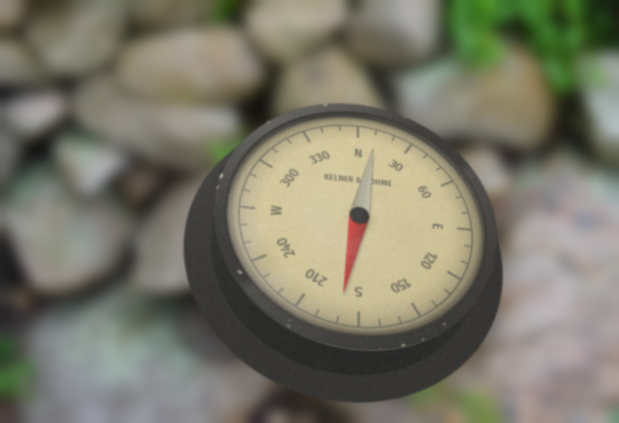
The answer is 190 °
